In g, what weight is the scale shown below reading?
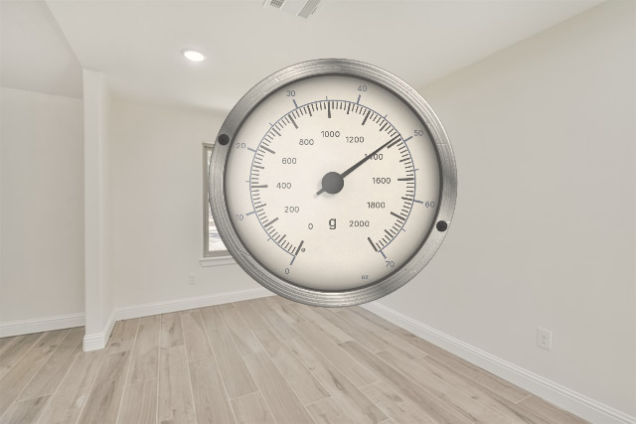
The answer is 1380 g
